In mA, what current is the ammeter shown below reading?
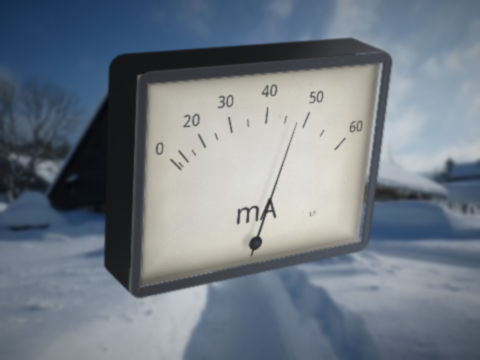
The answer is 47.5 mA
